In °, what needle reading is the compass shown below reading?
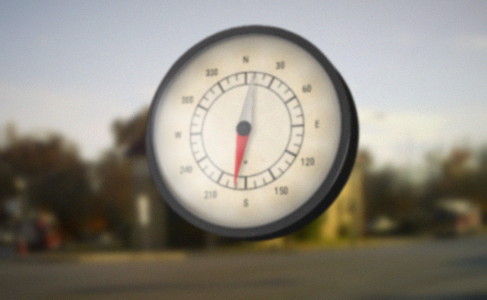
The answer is 190 °
